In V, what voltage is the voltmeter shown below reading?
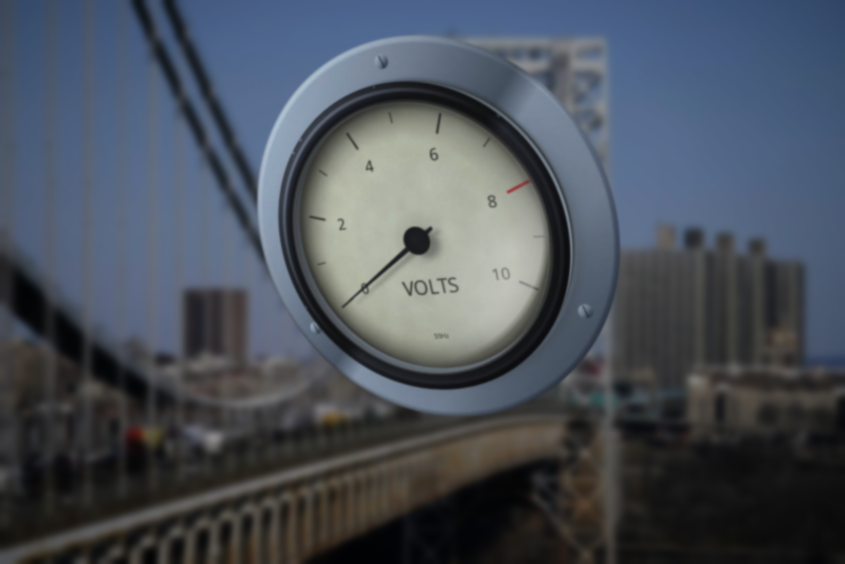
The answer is 0 V
